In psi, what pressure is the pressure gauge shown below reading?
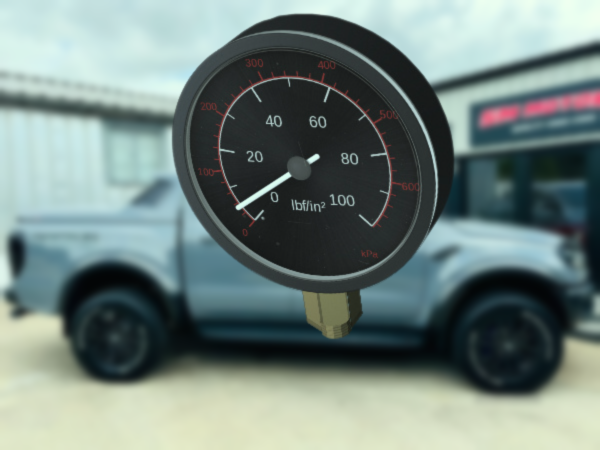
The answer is 5 psi
